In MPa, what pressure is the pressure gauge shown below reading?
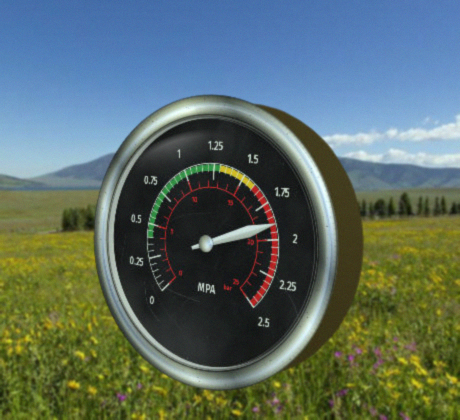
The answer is 1.9 MPa
